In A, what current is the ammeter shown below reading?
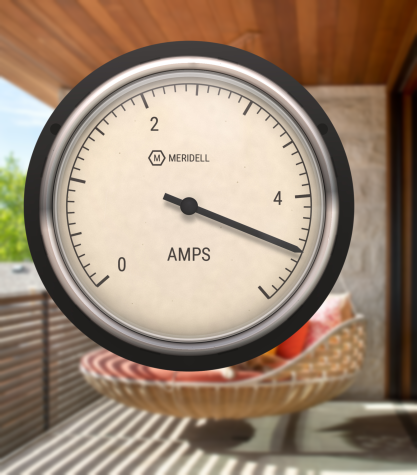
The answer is 4.5 A
